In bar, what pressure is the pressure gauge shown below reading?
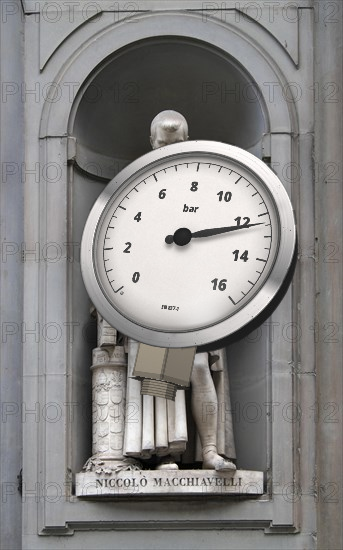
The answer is 12.5 bar
